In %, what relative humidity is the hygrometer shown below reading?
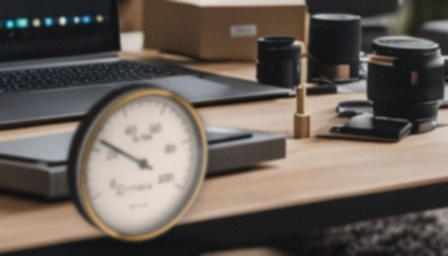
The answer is 24 %
